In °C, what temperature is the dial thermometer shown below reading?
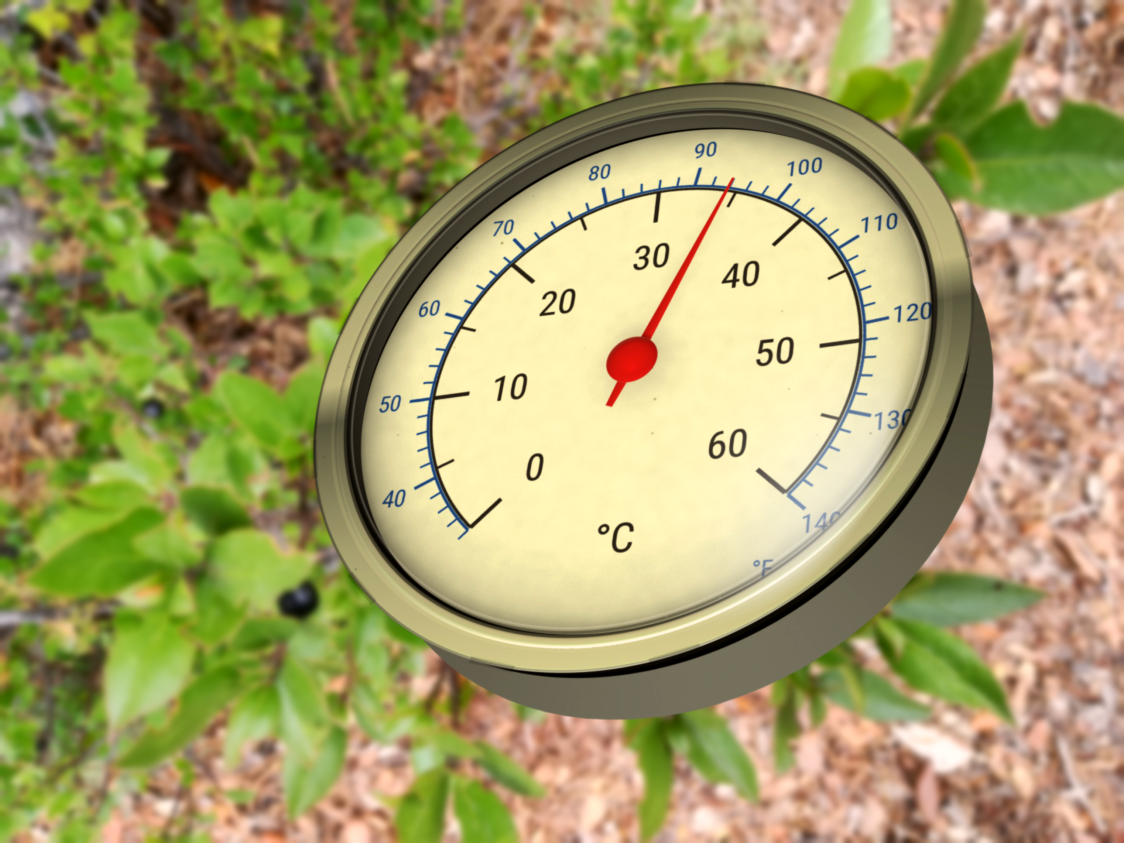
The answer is 35 °C
